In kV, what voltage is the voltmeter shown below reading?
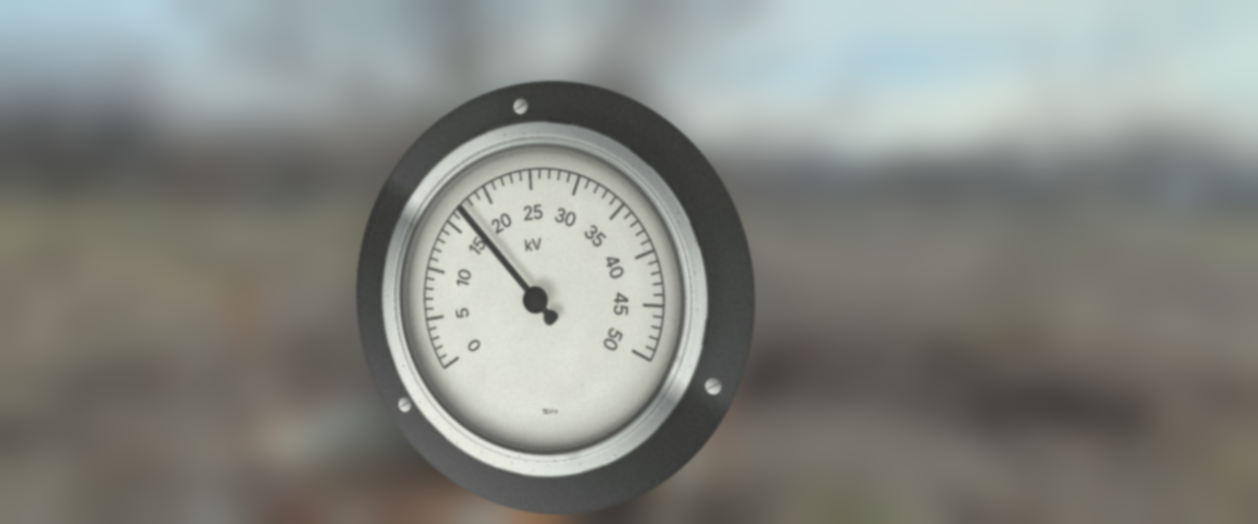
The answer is 17 kV
